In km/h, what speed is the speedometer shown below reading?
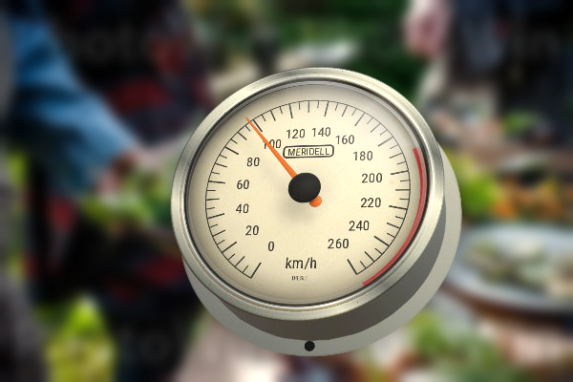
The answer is 97.5 km/h
